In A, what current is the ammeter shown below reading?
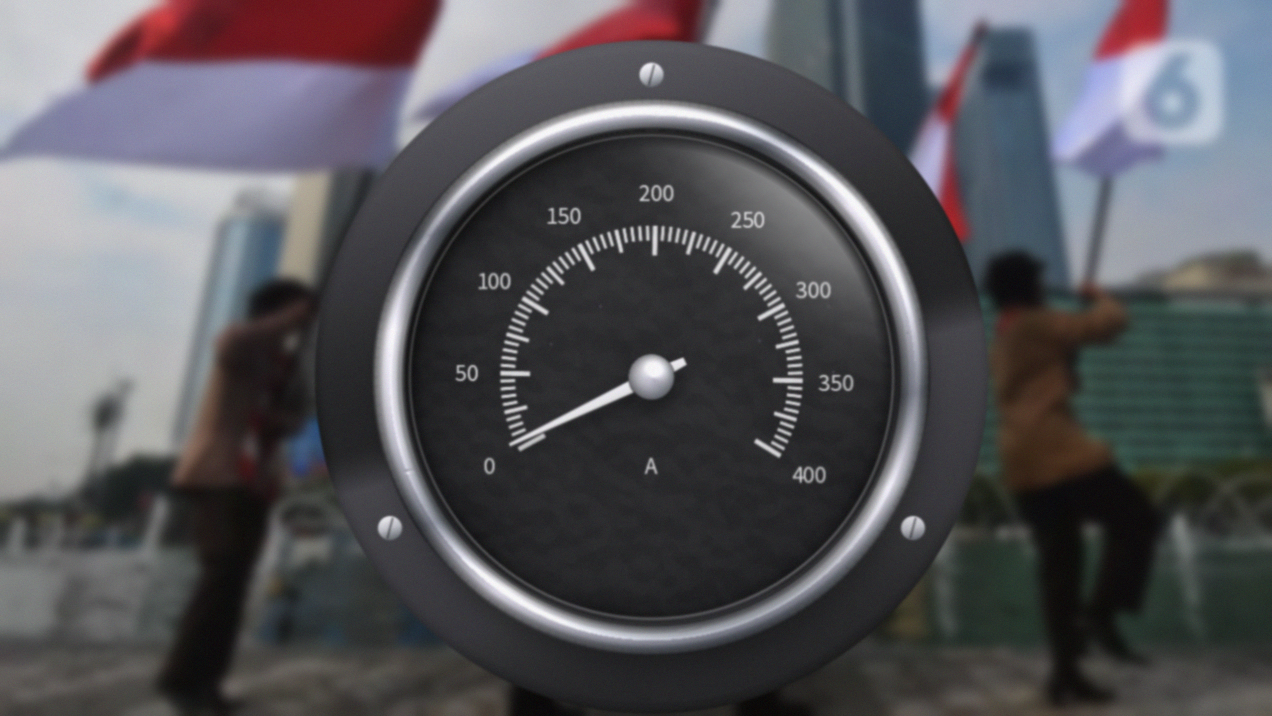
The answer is 5 A
